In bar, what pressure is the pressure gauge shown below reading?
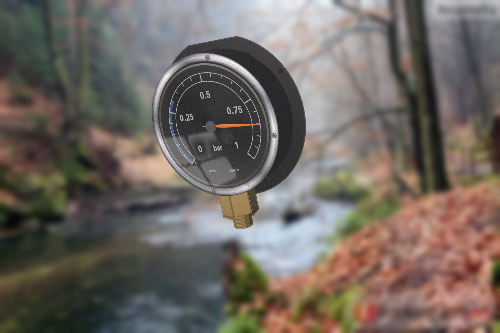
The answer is 0.85 bar
